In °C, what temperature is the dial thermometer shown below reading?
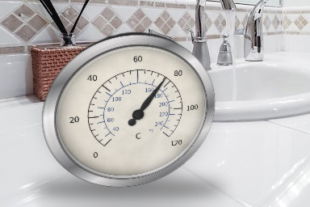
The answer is 76 °C
